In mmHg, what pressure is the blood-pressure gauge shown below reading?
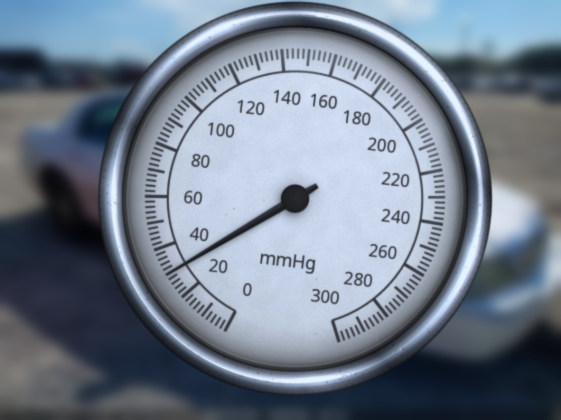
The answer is 30 mmHg
